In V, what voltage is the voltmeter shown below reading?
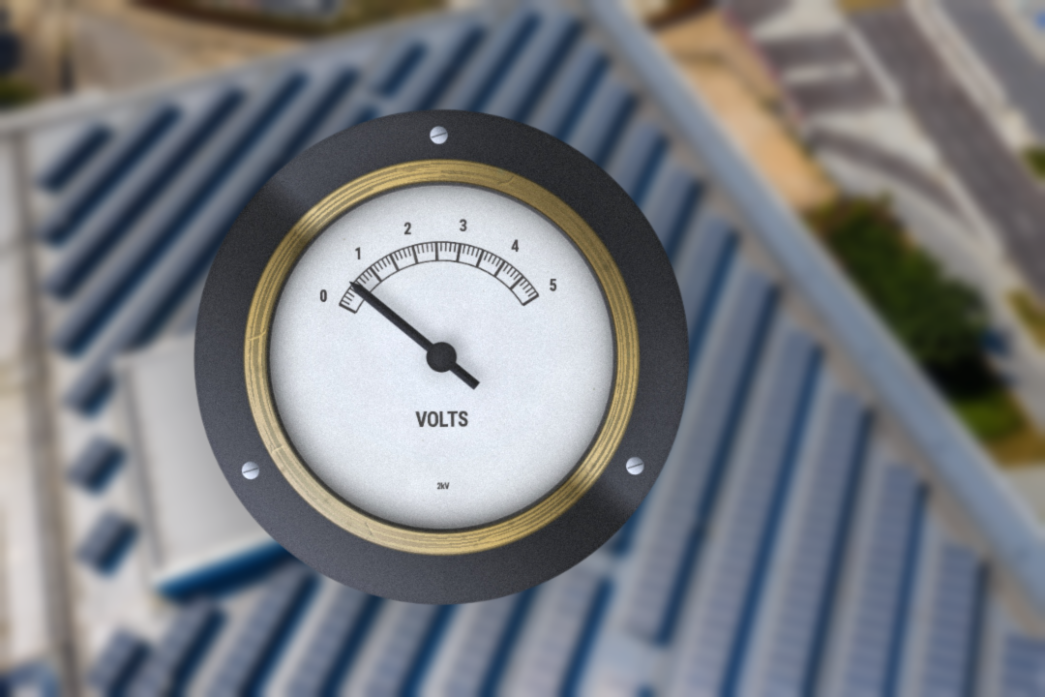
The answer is 0.5 V
